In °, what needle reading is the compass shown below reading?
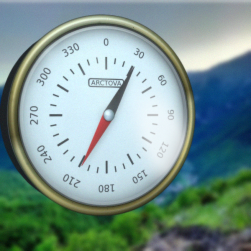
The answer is 210 °
